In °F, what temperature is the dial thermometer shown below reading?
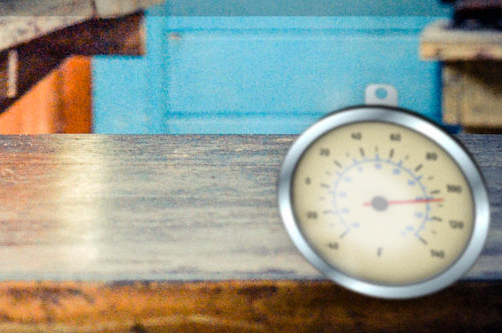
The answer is 105 °F
